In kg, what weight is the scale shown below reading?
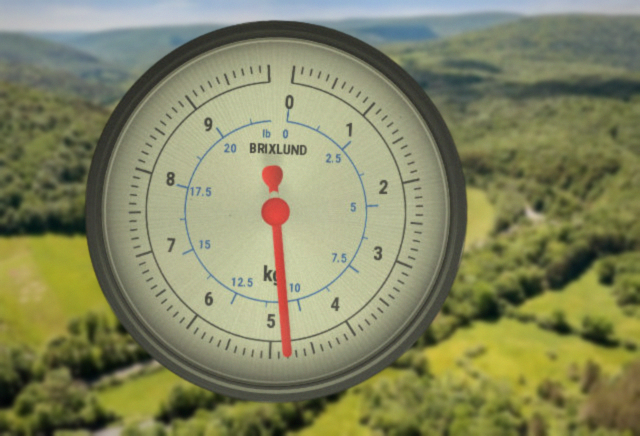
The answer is 4.8 kg
